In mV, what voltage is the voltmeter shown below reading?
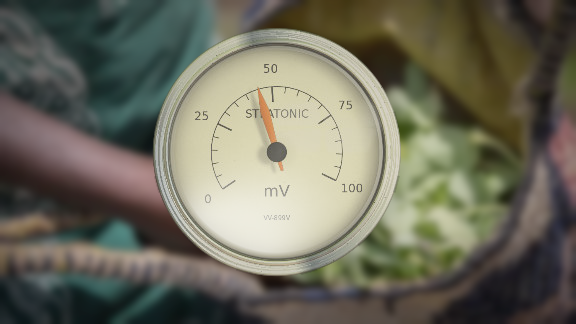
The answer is 45 mV
